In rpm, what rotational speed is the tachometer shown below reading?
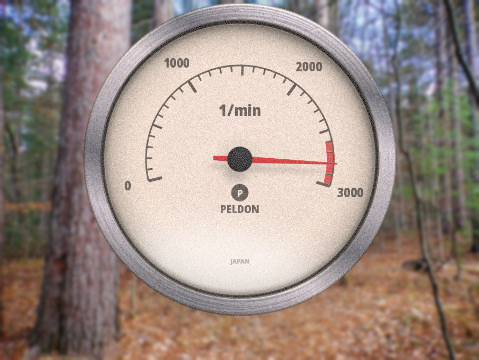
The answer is 2800 rpm
